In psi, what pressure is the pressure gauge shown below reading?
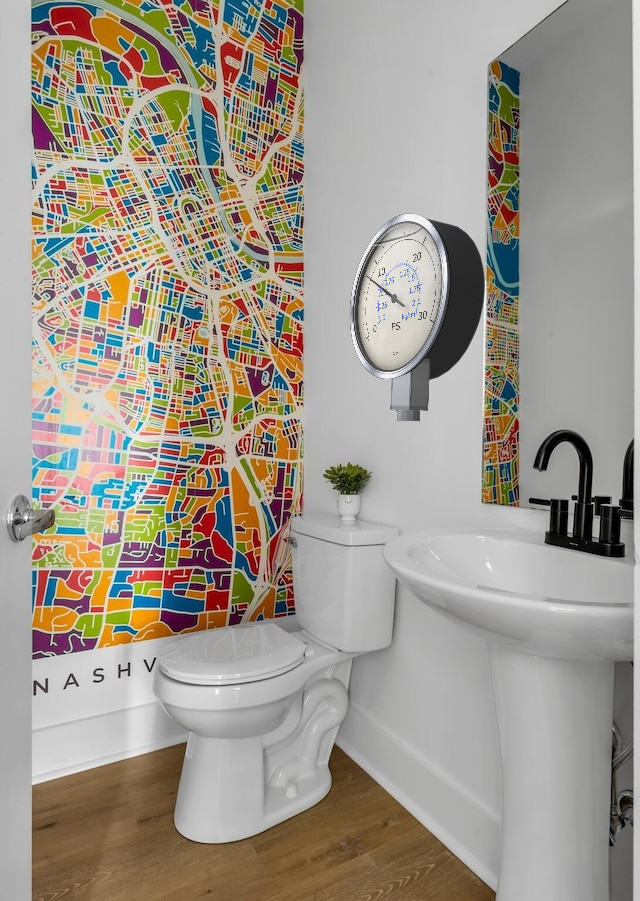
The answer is 8 psi
